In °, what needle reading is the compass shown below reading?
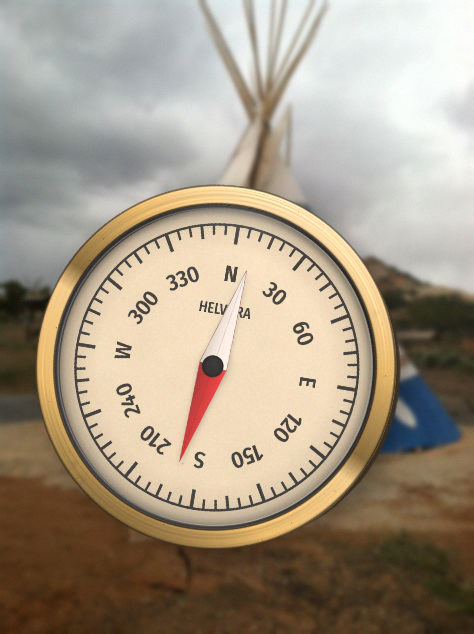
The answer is 190 °
